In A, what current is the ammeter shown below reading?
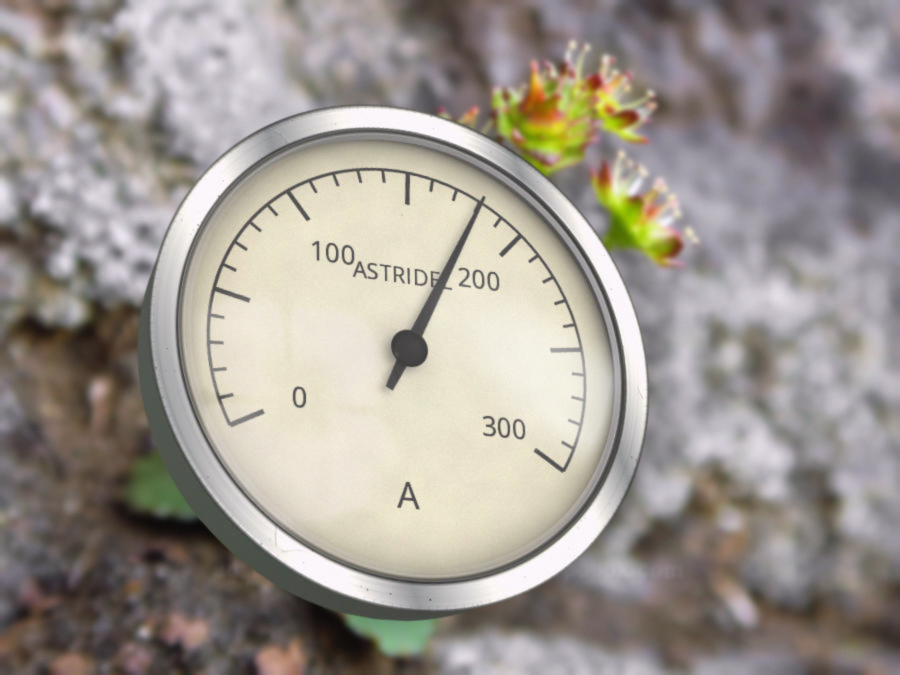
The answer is 180 A
